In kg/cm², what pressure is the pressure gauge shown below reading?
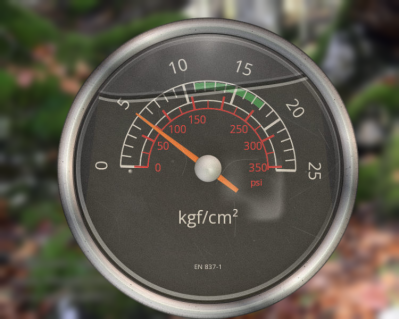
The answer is 5 kg/cm²
